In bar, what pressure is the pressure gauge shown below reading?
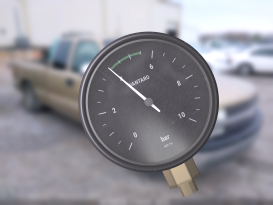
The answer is 4 bar
